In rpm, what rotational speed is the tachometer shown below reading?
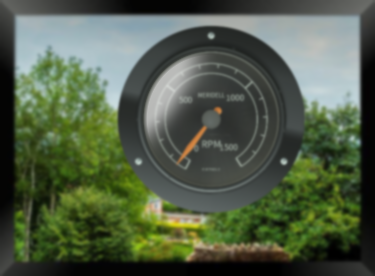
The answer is 50 rpm
